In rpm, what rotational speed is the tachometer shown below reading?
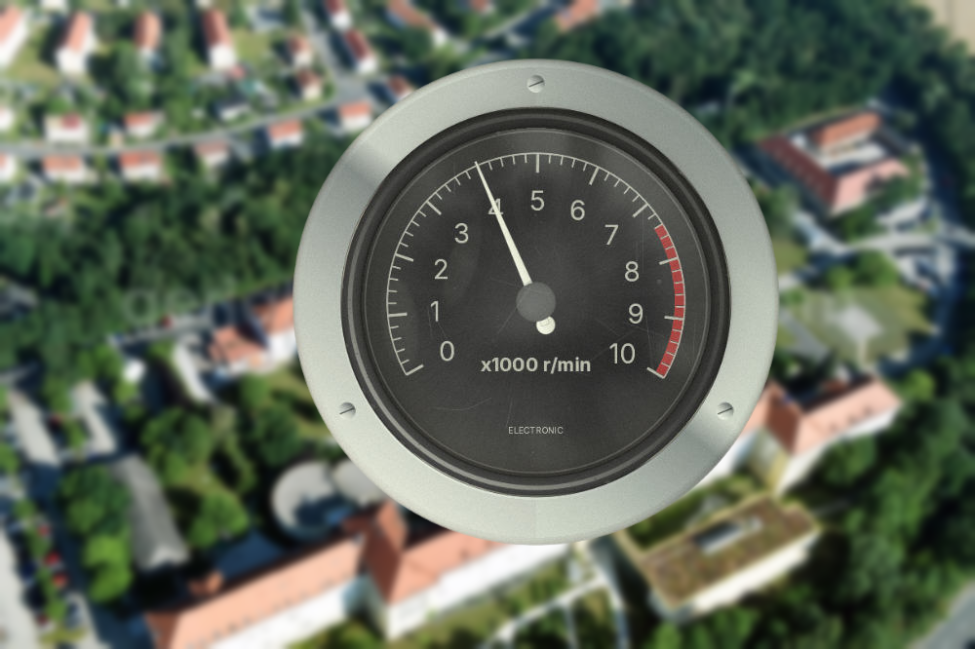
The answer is 4000 rpm
